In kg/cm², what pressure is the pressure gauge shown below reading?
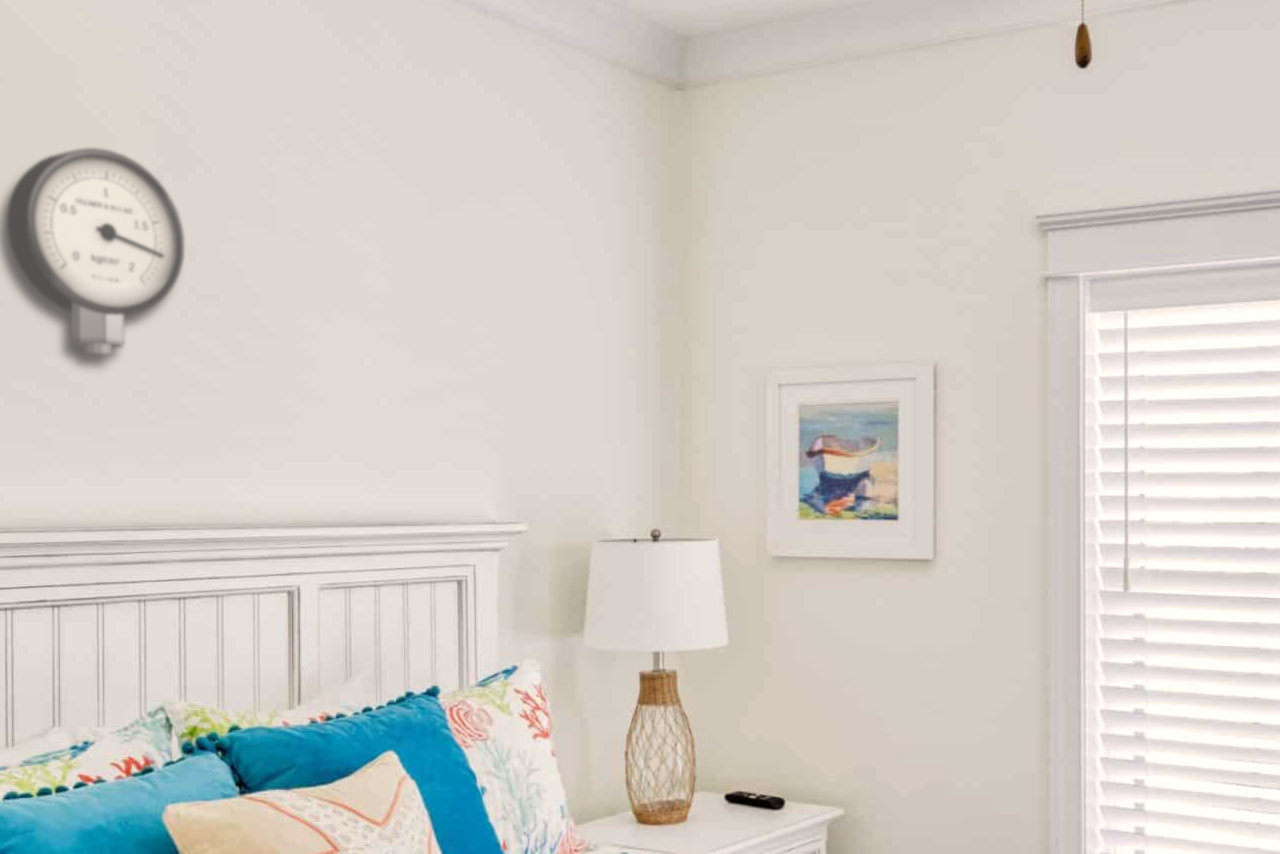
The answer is 1.75 kg/cm²
